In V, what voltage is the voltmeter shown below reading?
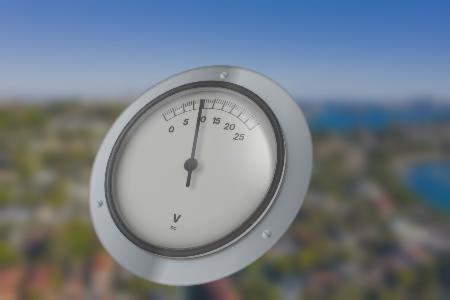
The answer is 10 V
